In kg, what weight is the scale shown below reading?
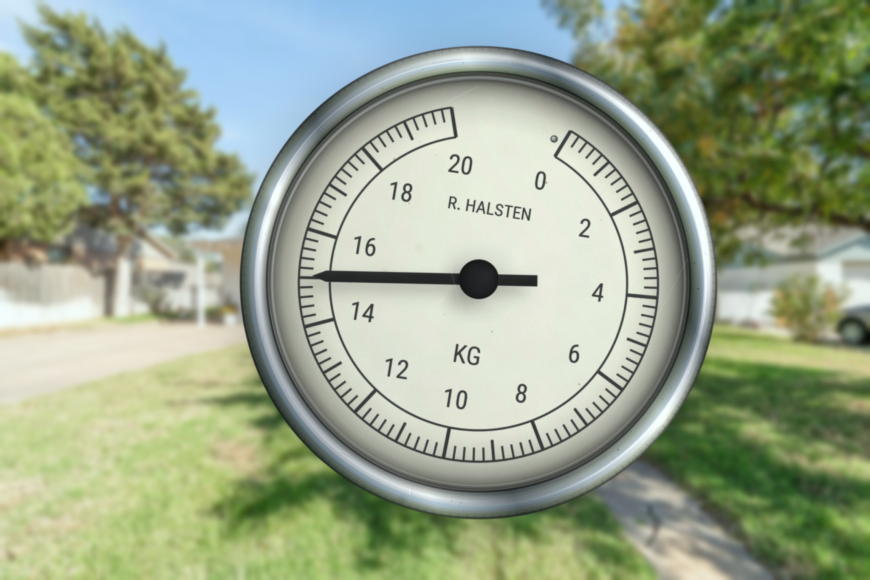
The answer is 15 kg
